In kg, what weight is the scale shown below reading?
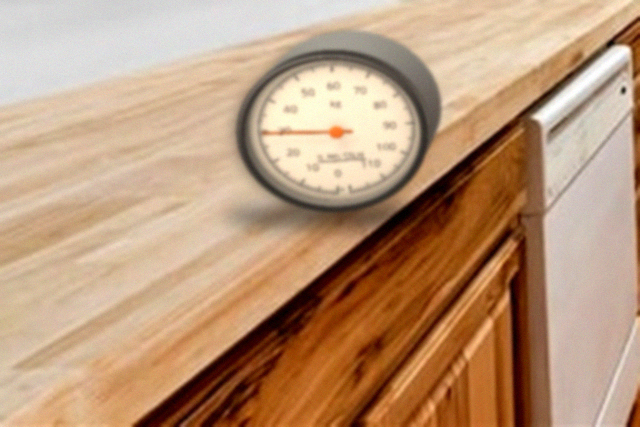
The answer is 30 kg
